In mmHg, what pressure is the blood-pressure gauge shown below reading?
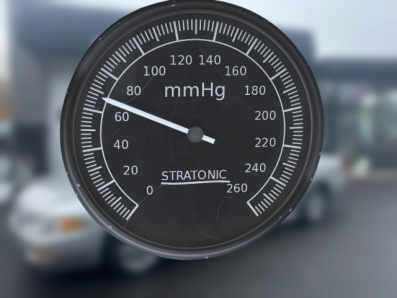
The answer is 68 mmHg
